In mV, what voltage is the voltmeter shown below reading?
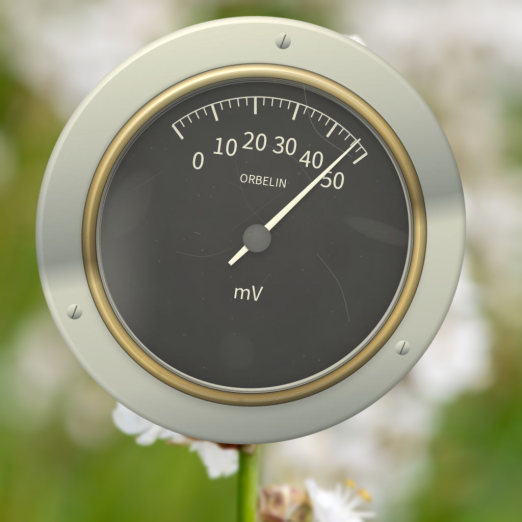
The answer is 46 mV
